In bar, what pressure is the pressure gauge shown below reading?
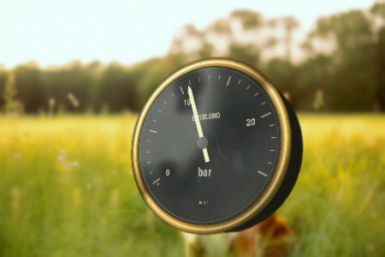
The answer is 11 bar
